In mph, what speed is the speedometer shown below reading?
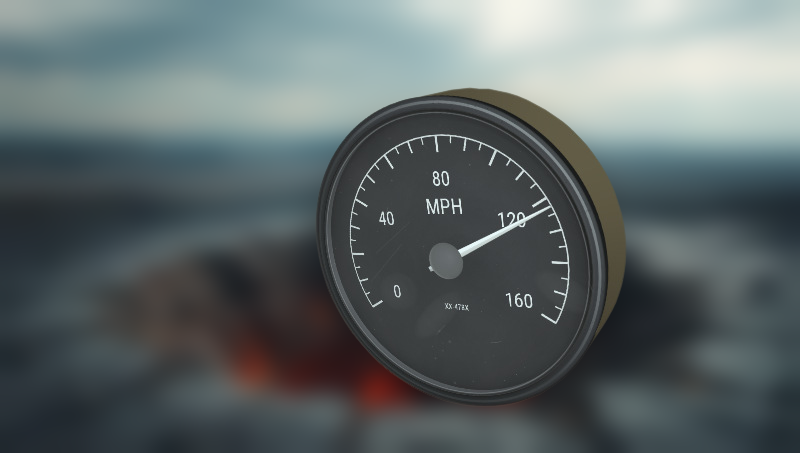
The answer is 122.5 mph
